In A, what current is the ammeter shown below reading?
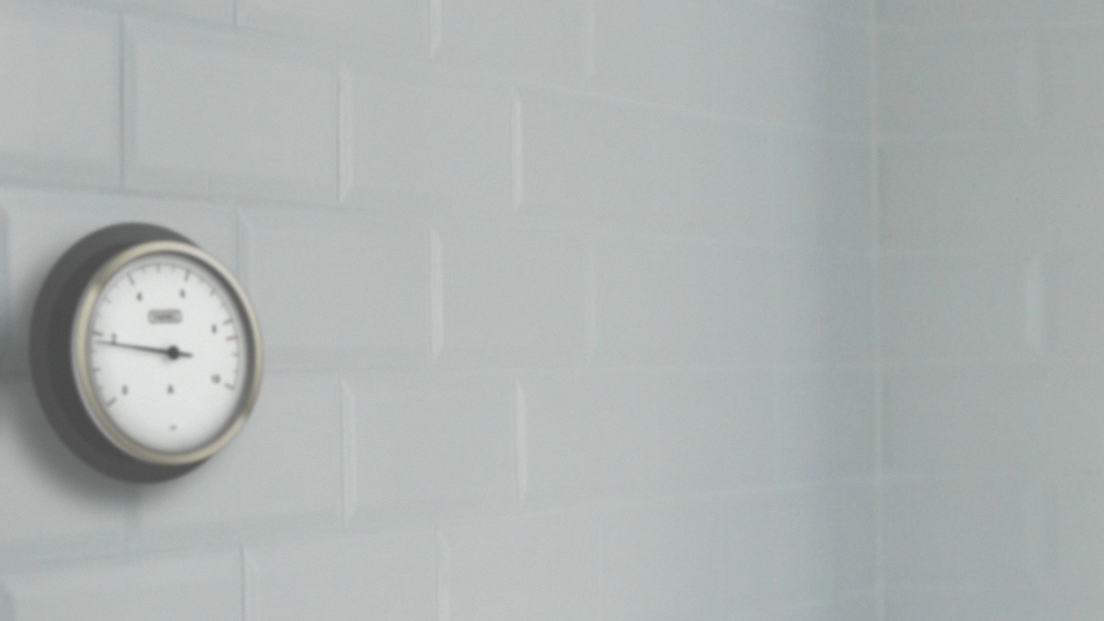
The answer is 1.75 A
